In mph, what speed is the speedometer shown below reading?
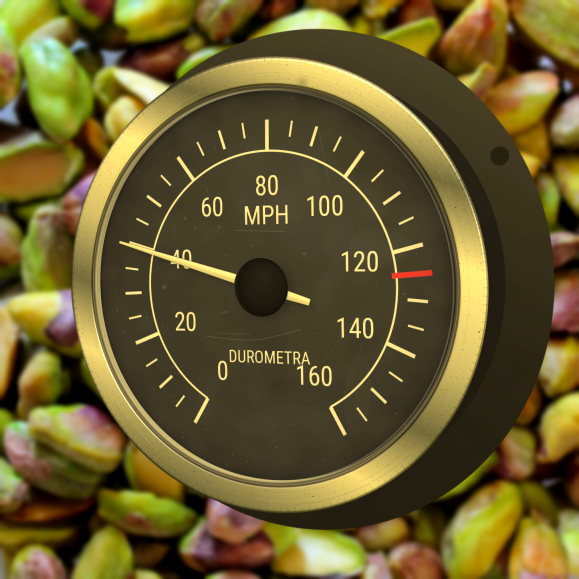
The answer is 40 mph
